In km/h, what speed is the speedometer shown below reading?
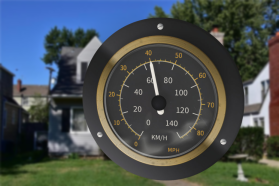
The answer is 65 km/h
